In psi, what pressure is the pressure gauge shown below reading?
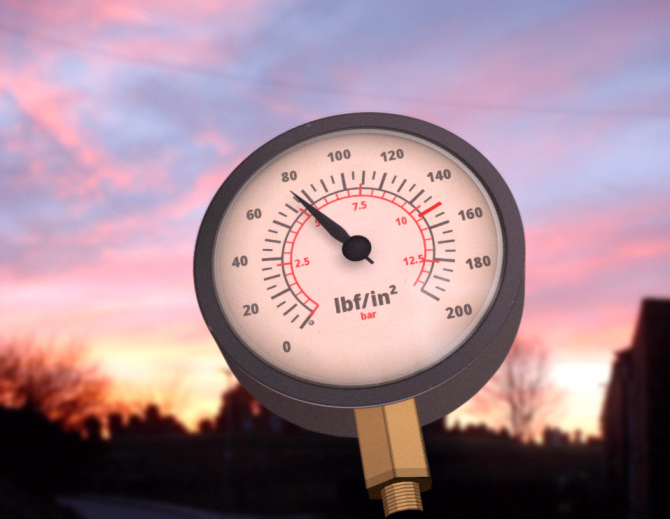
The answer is 75 psi
